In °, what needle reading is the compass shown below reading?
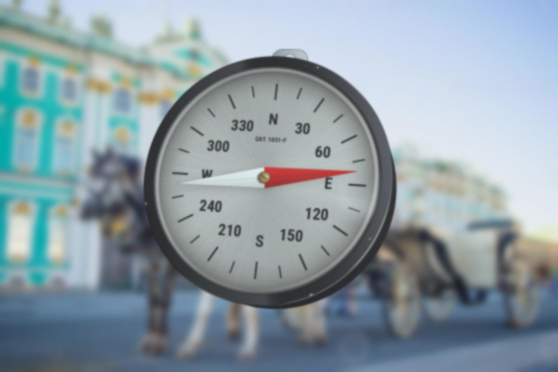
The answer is 82.5 °
